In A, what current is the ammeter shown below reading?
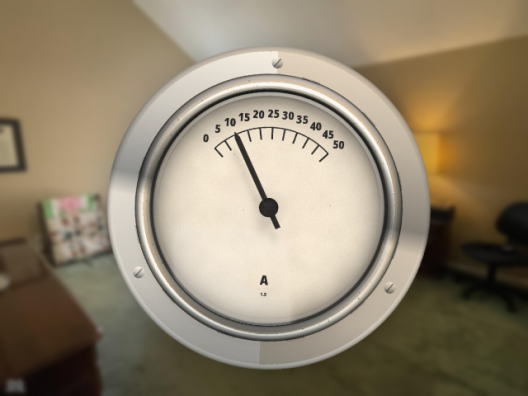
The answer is 10 A
